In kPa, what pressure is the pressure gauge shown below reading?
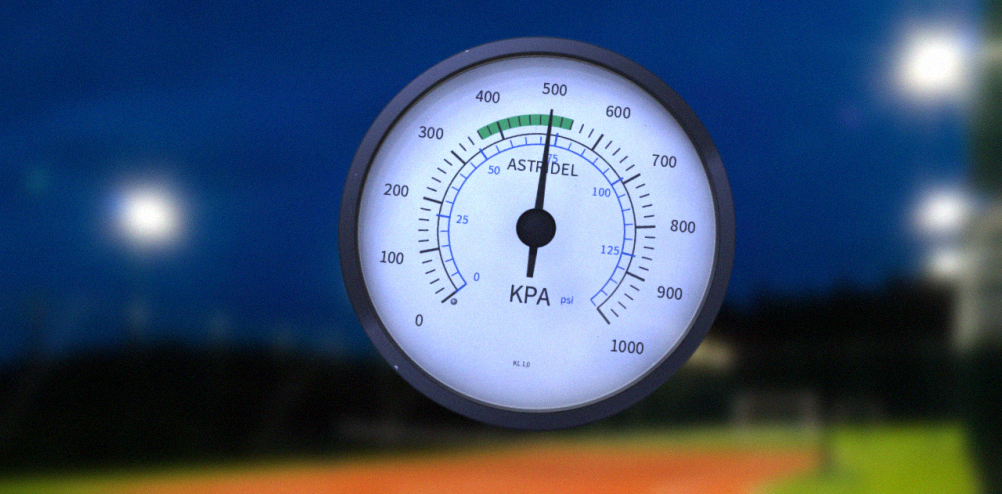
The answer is 500 kPa
